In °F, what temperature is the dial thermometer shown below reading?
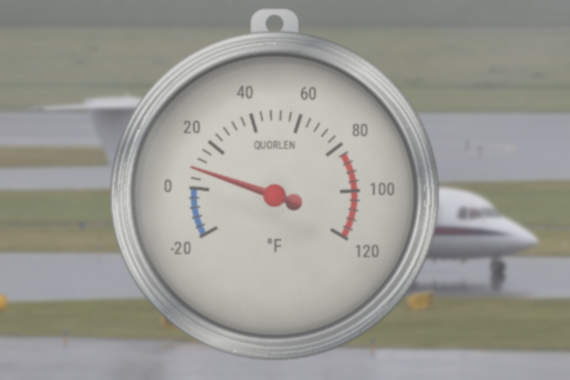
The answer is 8 °F
